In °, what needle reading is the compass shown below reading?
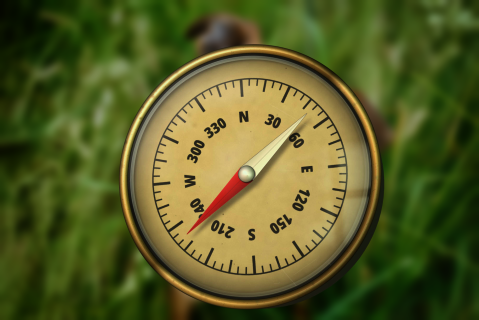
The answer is 230 °
